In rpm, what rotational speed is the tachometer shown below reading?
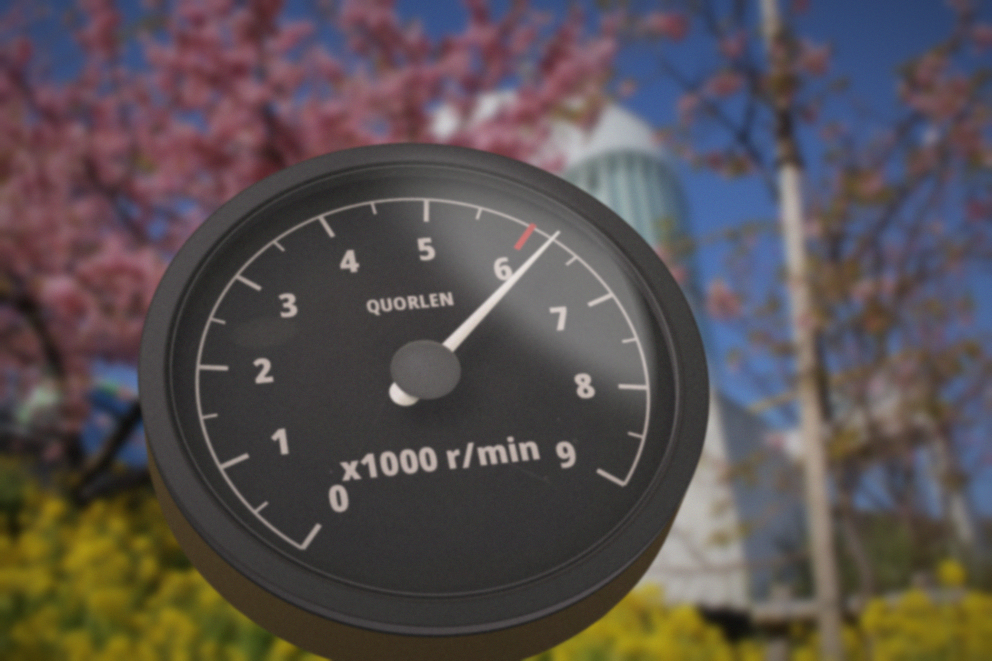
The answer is 6250 rpm
